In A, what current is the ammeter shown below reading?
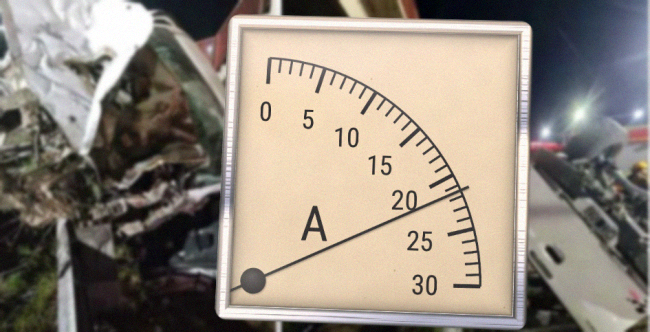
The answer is 21.5 A
